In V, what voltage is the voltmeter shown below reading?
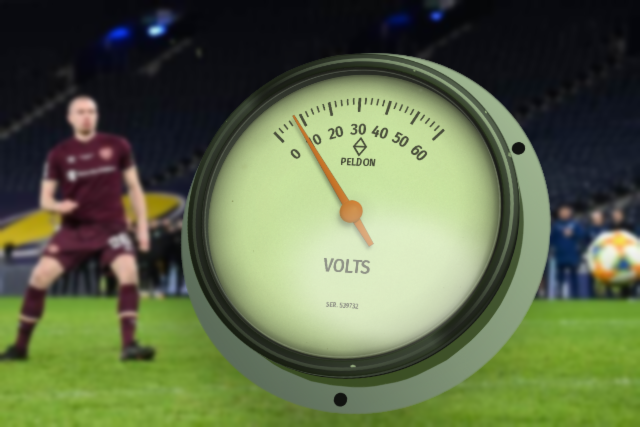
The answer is 8 V
